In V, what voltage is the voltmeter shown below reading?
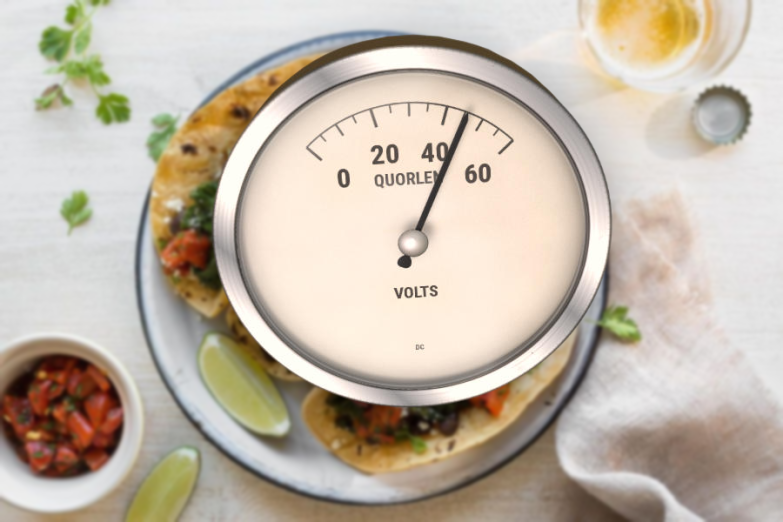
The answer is 45 V
